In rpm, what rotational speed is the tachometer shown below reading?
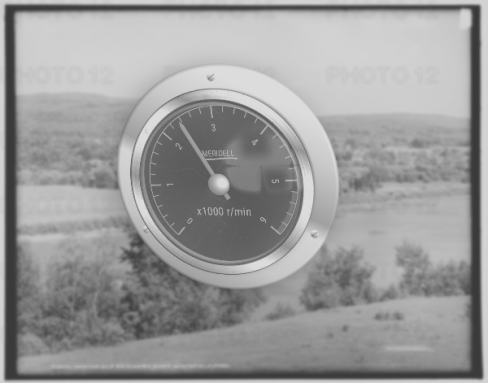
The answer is 2400 rpm
